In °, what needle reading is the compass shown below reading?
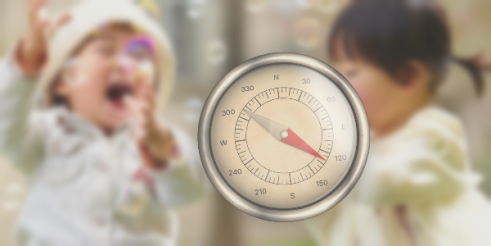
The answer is 130 °
